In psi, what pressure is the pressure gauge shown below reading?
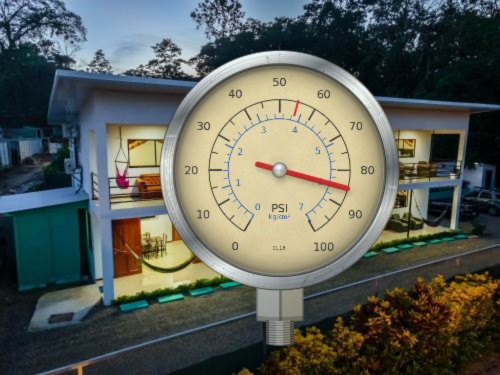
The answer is 85 psi
